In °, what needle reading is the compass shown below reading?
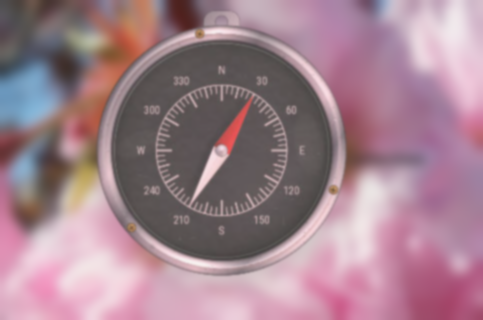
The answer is 30 °
